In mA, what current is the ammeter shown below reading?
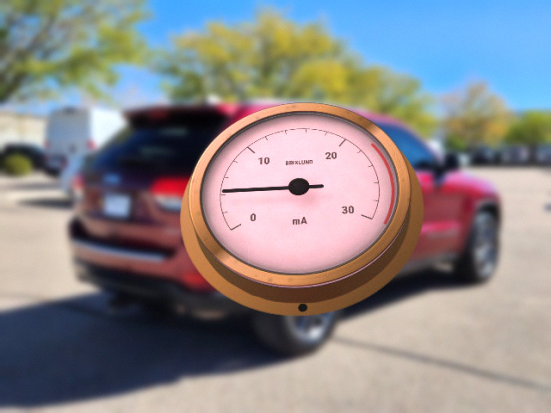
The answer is 4 mA
